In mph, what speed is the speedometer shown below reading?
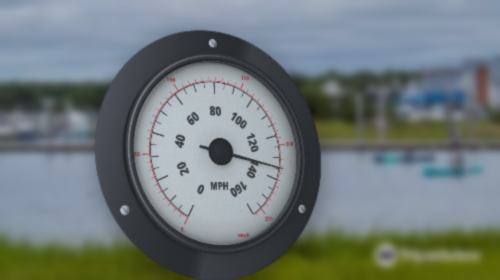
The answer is 135 mph
